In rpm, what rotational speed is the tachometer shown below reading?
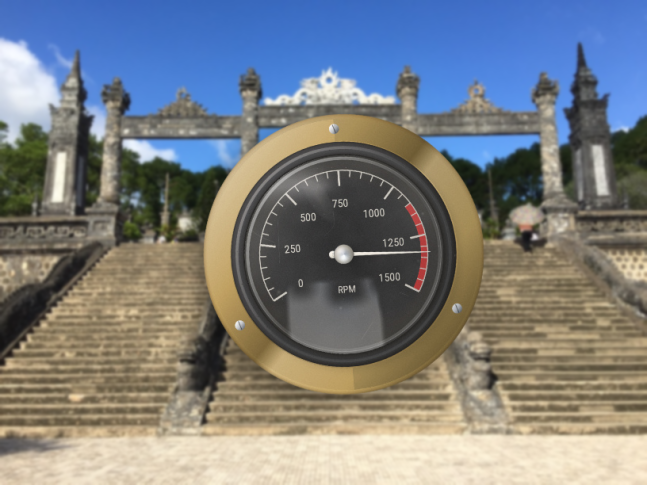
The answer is 1325 rpm
